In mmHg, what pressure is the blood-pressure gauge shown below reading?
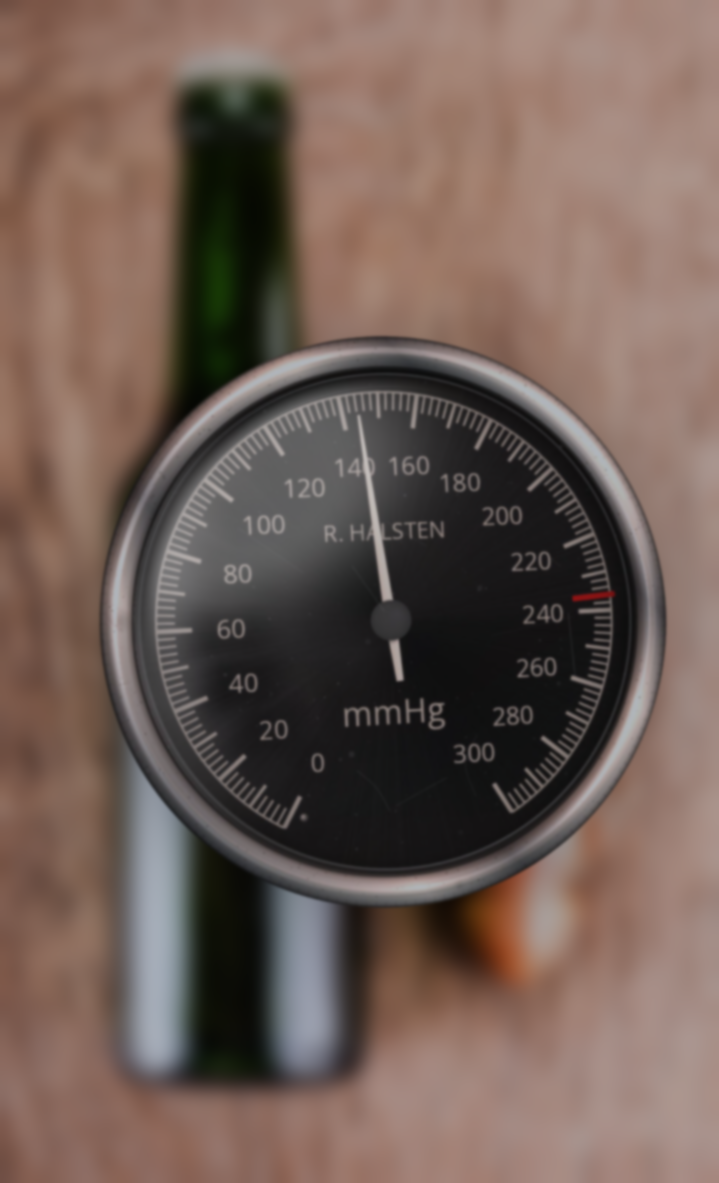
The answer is 144 mmHg
